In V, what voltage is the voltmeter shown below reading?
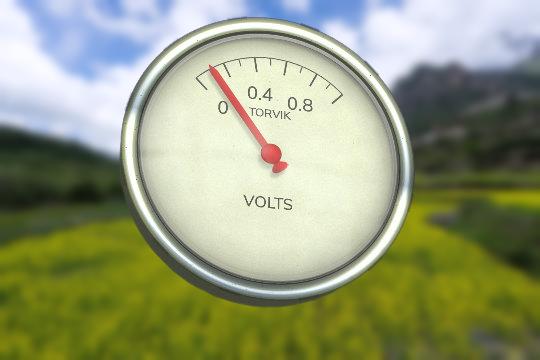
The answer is 0.1 V
